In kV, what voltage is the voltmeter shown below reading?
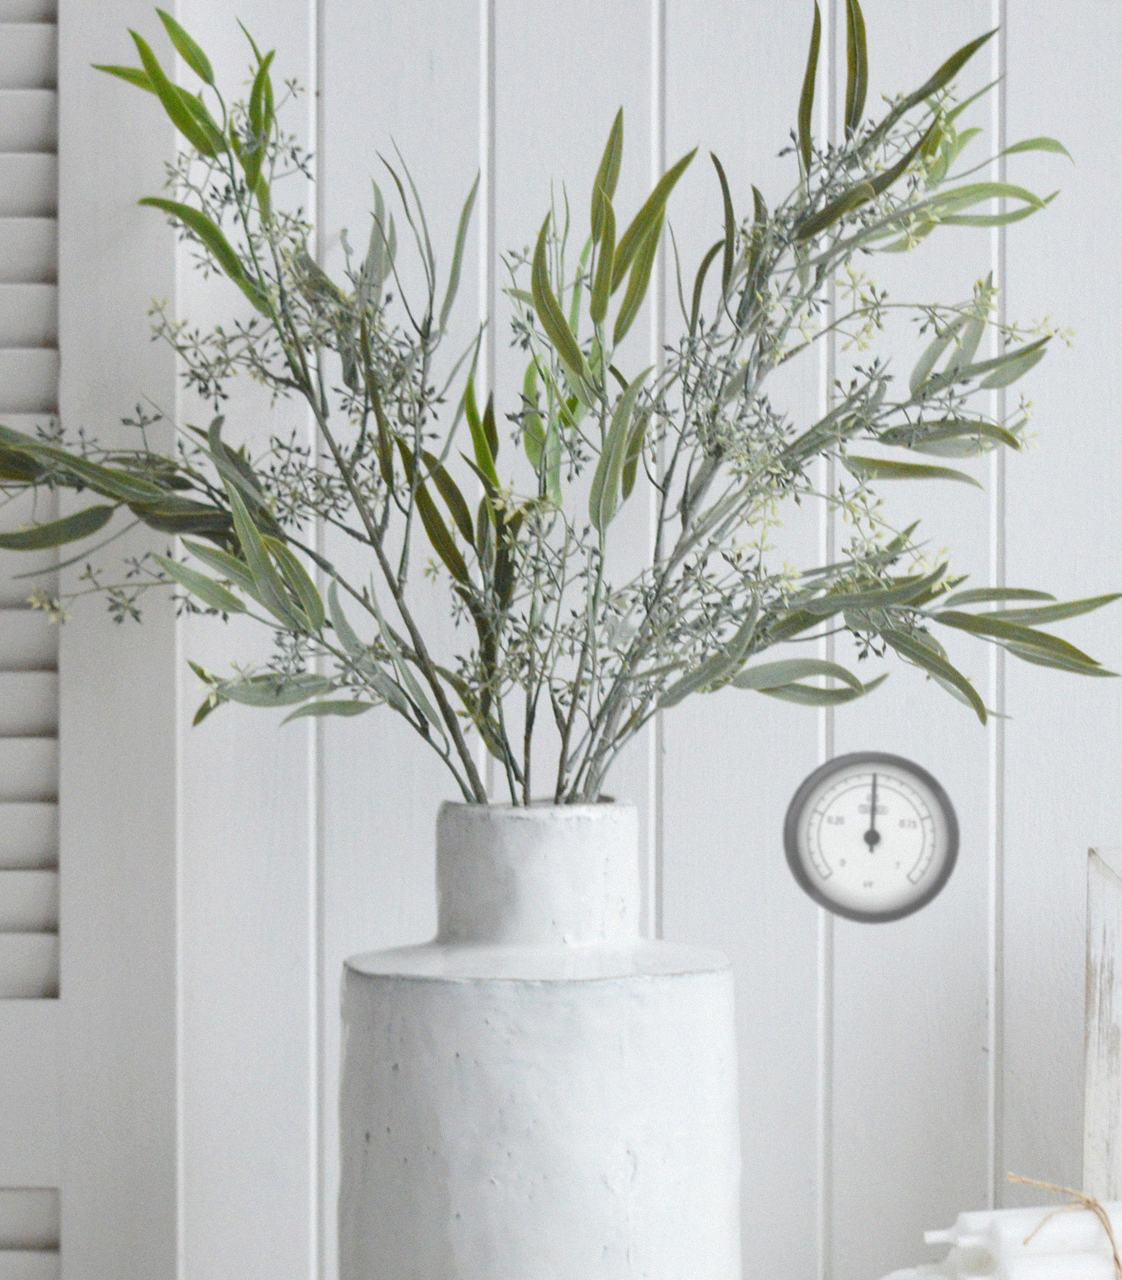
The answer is 0.5 kV
